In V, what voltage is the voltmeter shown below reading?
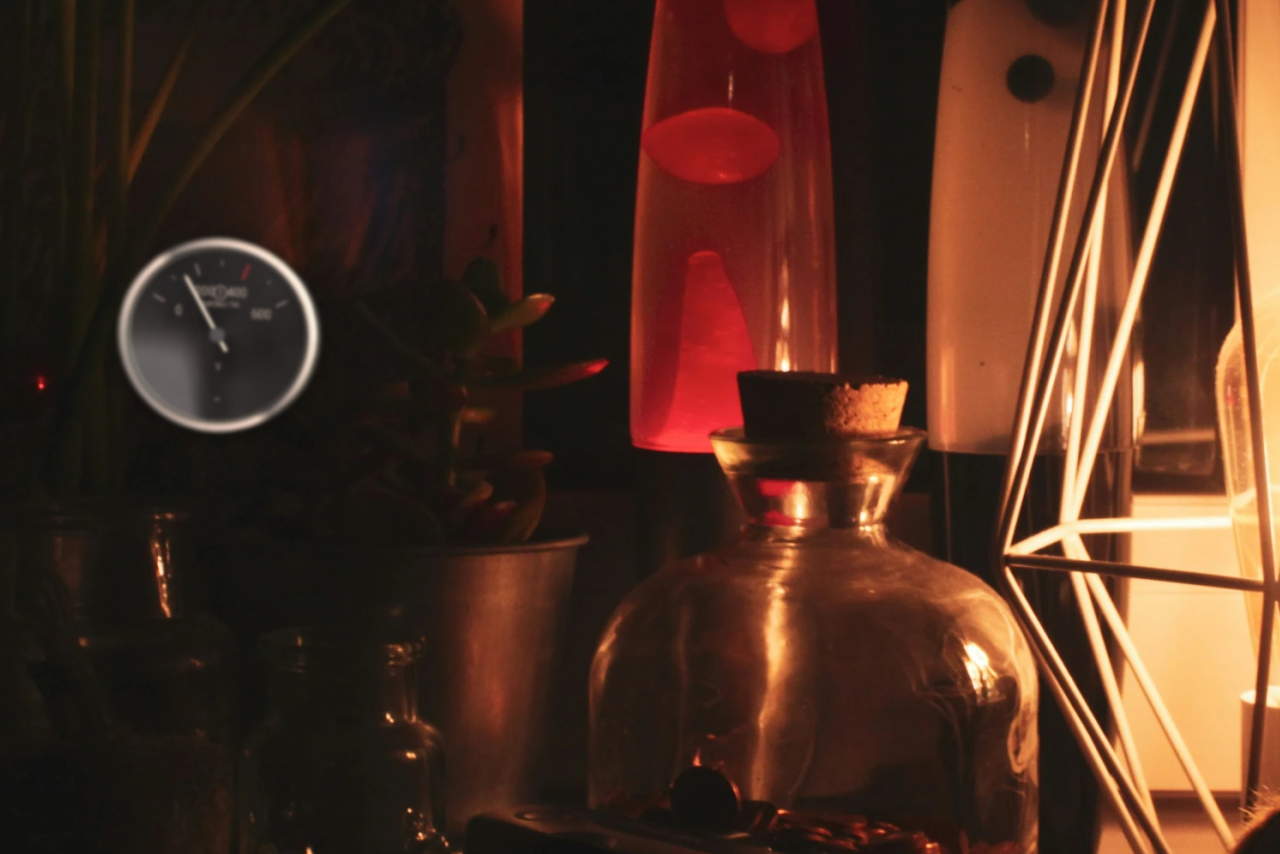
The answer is 150 V
